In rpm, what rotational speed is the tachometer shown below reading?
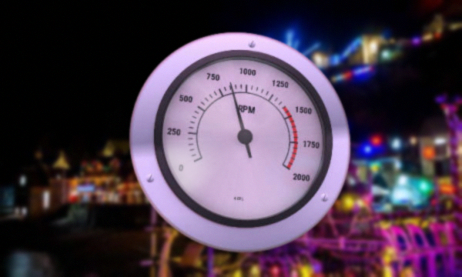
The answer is 850 rpm
